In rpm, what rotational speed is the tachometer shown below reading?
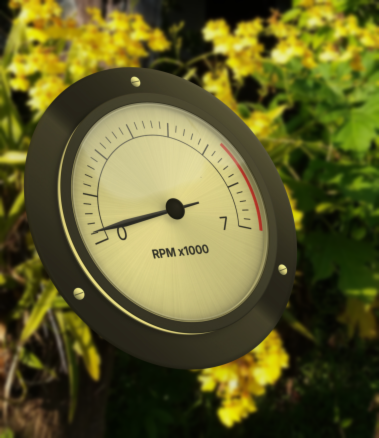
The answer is 200 rpm
